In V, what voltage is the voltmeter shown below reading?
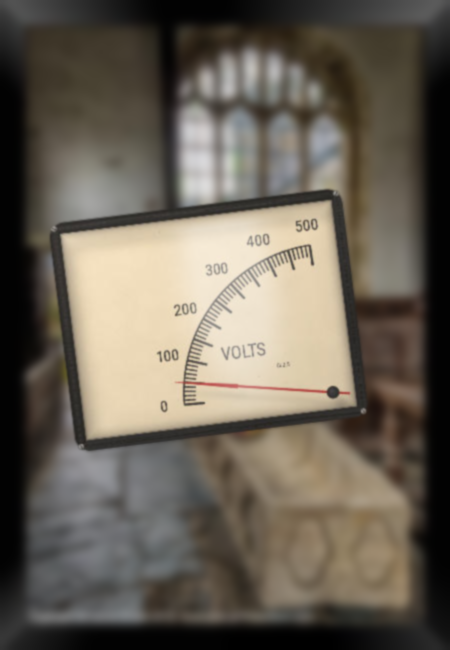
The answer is 50 V
